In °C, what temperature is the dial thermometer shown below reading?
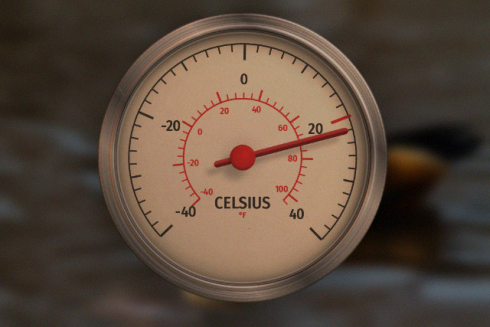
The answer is 22 °C
